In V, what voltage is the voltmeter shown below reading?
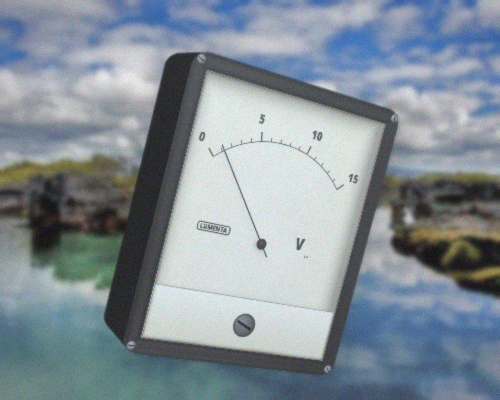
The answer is 1 V
